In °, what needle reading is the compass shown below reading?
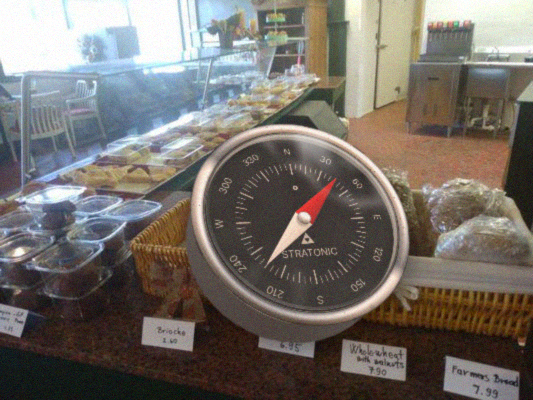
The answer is 45 °
